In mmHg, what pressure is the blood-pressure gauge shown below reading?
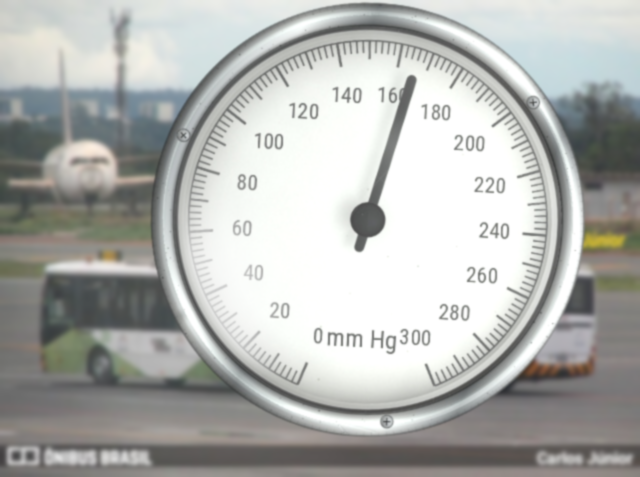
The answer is 166 mmHg
